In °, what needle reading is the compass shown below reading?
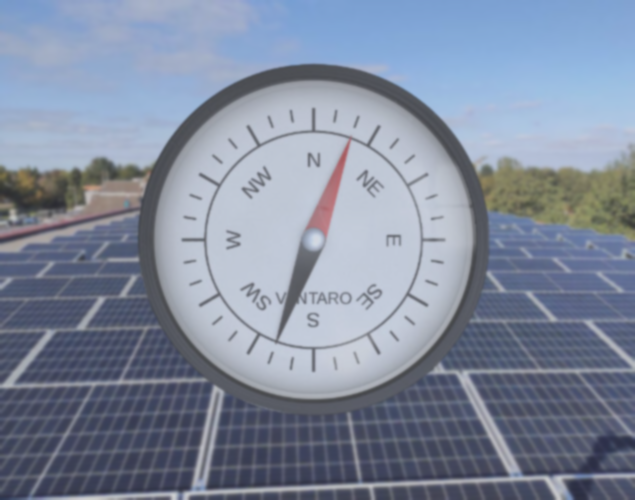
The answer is 20 °
